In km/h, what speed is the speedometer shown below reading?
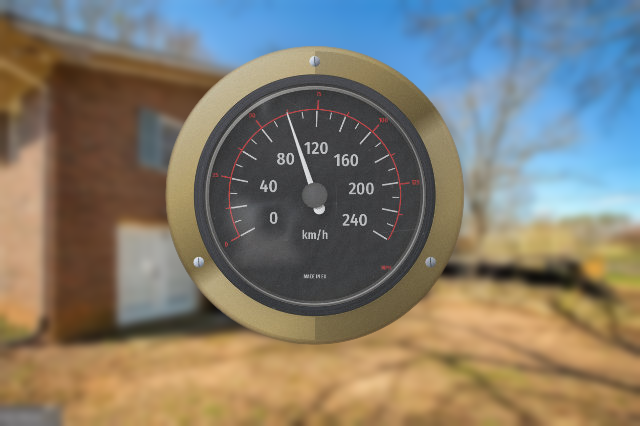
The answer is 100 km/h
